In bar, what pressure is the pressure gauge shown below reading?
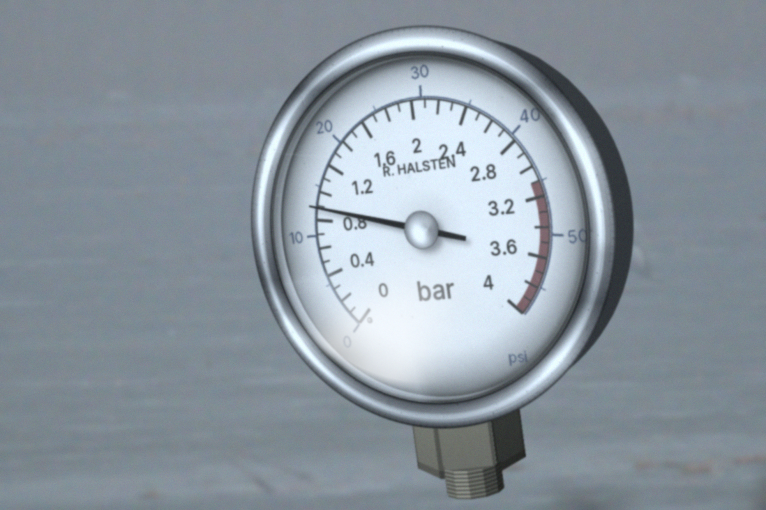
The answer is 0.9 bar
